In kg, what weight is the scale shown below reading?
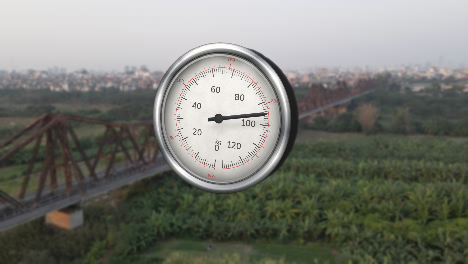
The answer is 95 kg
